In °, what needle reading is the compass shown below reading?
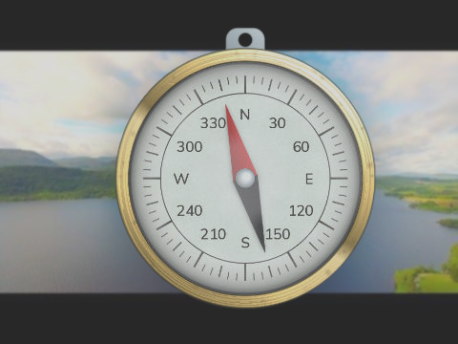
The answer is 345 °
